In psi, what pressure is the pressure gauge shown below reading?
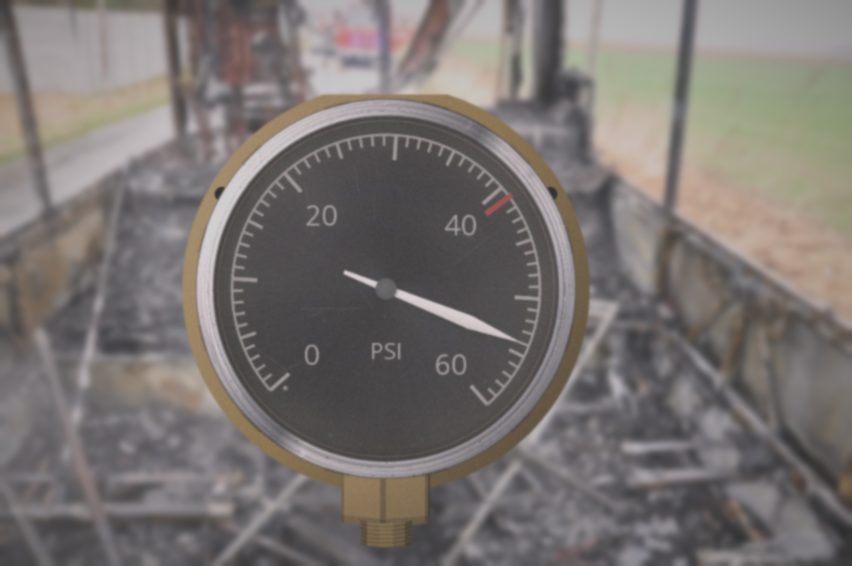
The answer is 54 psi
